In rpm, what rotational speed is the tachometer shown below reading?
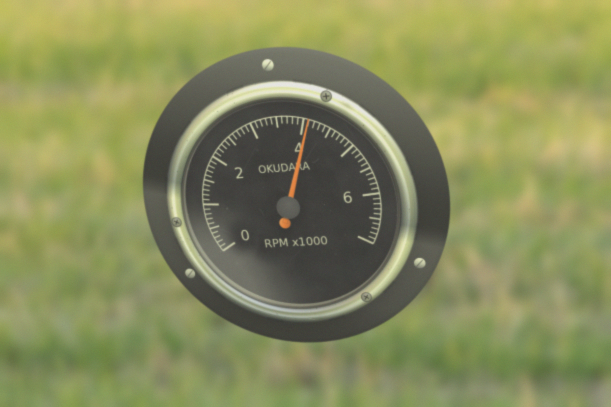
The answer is 4100 rpm
